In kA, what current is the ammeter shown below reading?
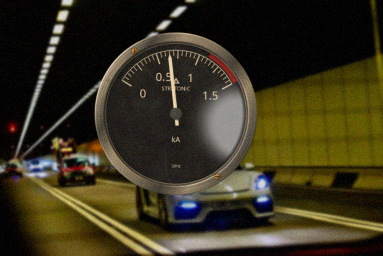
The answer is 0.65 kA
